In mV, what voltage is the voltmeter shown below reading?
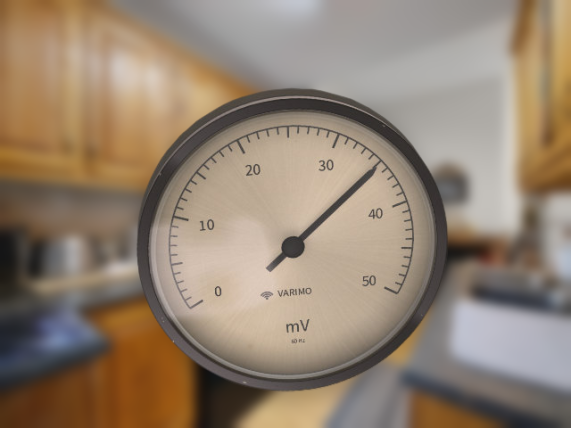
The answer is 35 mV
